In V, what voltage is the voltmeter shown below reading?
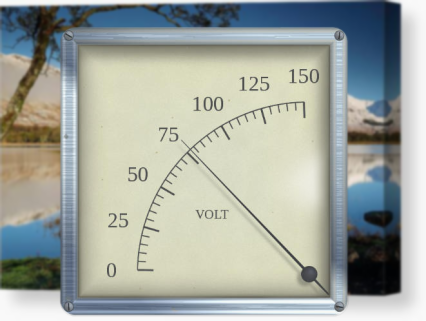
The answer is 77.5 V
